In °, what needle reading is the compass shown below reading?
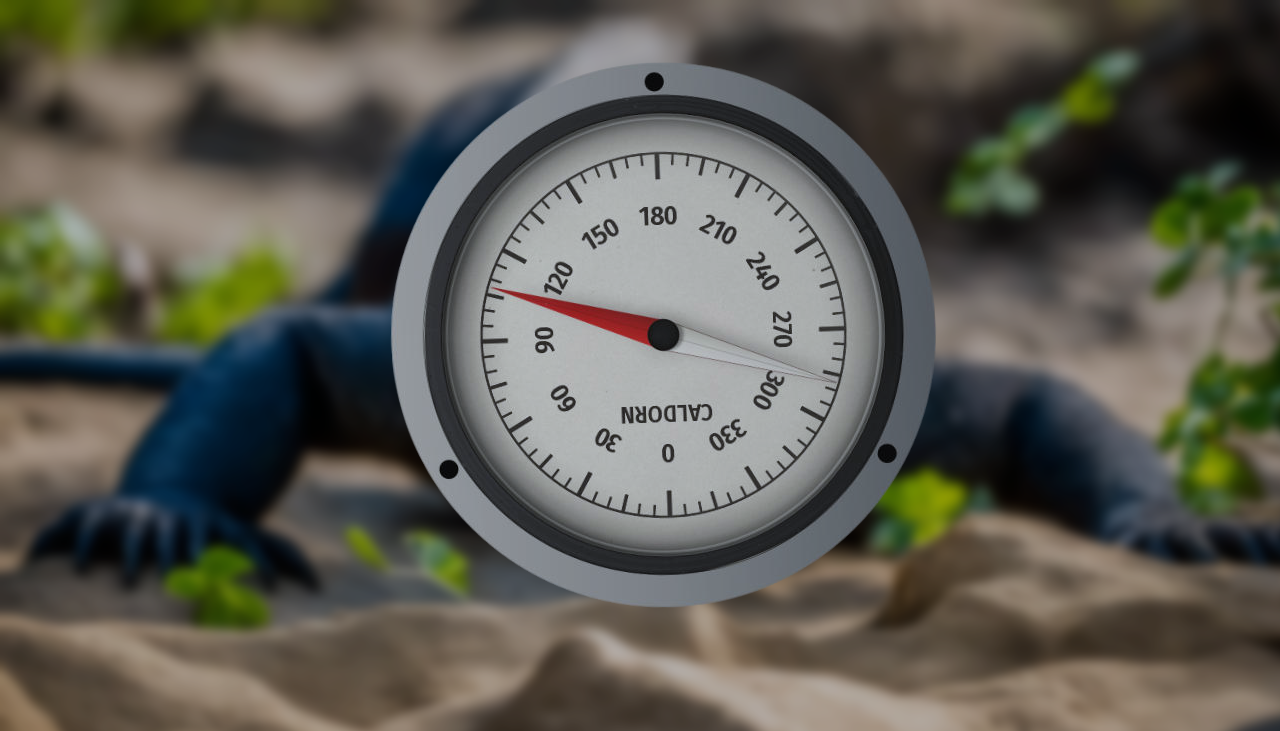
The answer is 107.5 °
